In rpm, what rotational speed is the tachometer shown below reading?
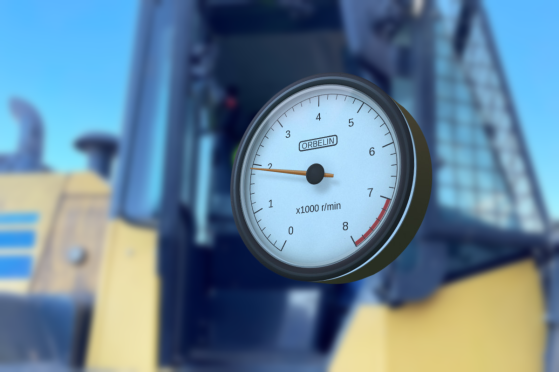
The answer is 1900 rpm
